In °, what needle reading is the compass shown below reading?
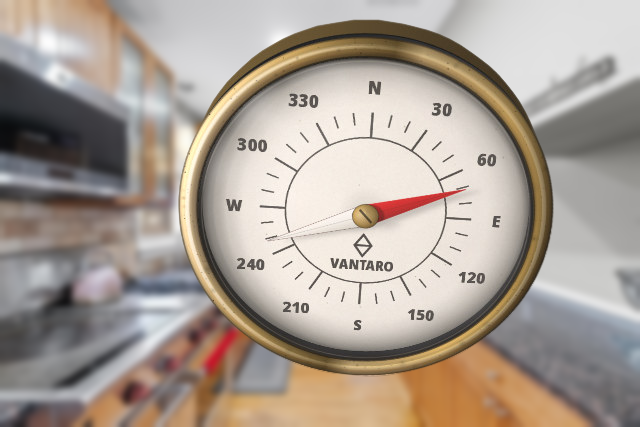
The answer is 70 °
